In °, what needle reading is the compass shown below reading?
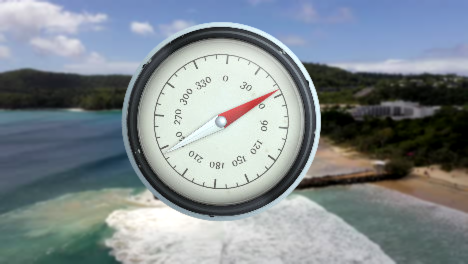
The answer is 55 °
